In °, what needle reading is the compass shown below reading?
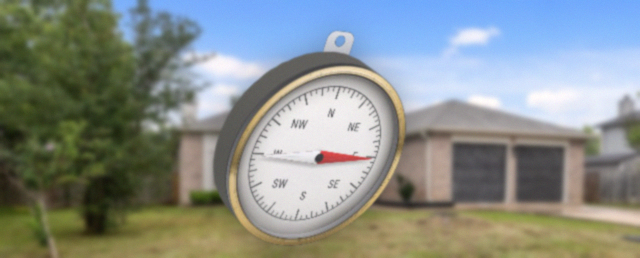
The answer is 90 °
